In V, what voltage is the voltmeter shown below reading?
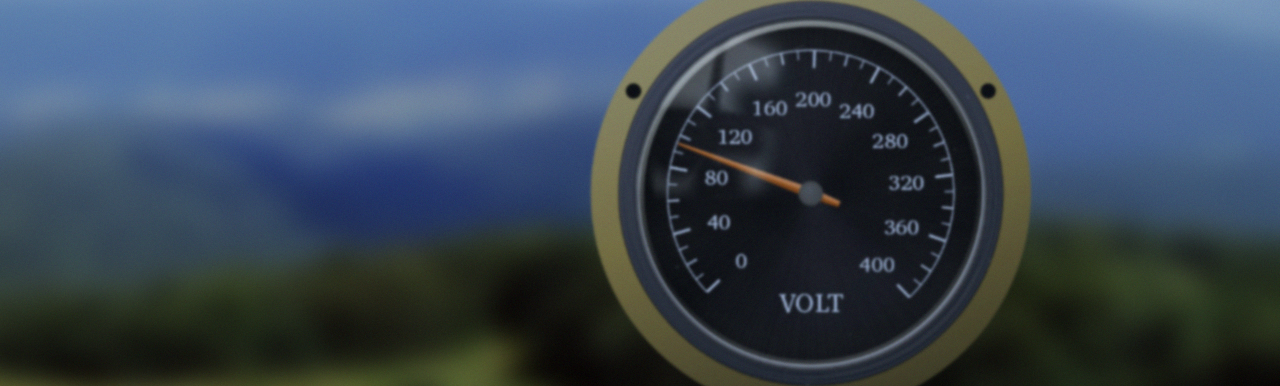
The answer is 95 V
